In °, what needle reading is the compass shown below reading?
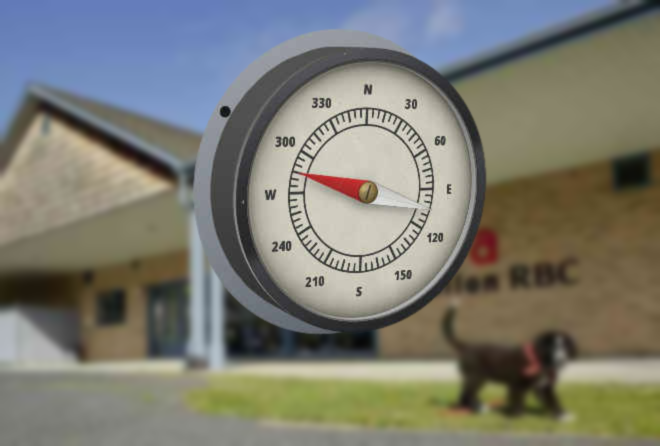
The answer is 285 °
